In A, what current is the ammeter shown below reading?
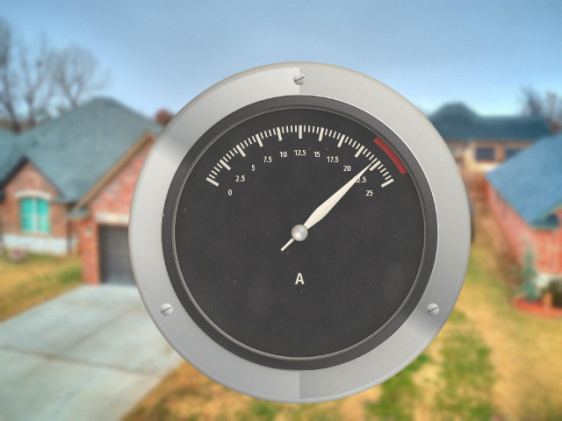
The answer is 22 A
